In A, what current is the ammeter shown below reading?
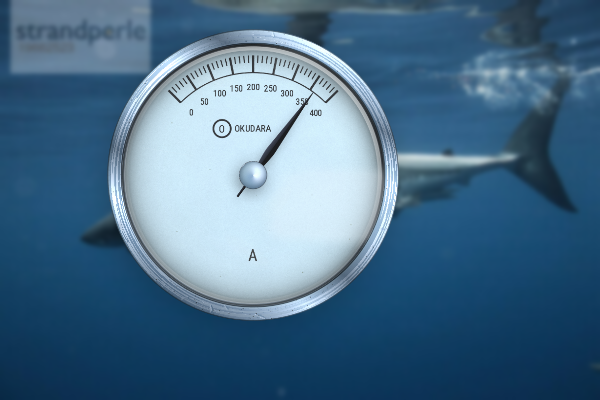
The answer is 360 A
